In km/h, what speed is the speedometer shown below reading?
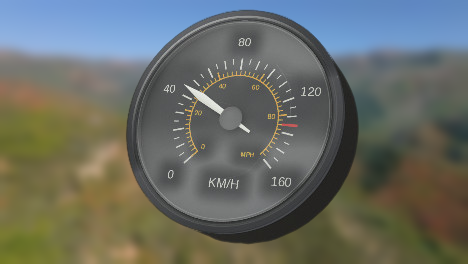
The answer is 45 km/h
